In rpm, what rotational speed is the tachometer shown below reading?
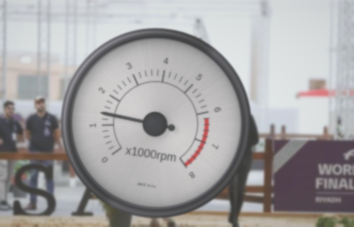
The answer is 1400 rpm
